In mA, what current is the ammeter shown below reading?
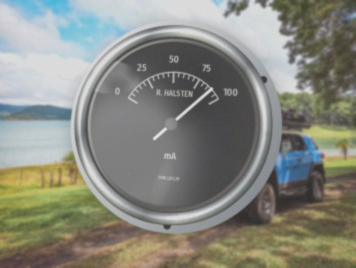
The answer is 90 mA
